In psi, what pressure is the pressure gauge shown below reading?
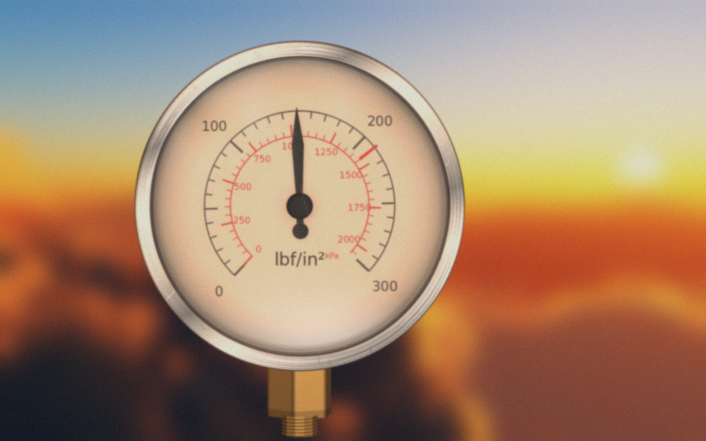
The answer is 150 psi
